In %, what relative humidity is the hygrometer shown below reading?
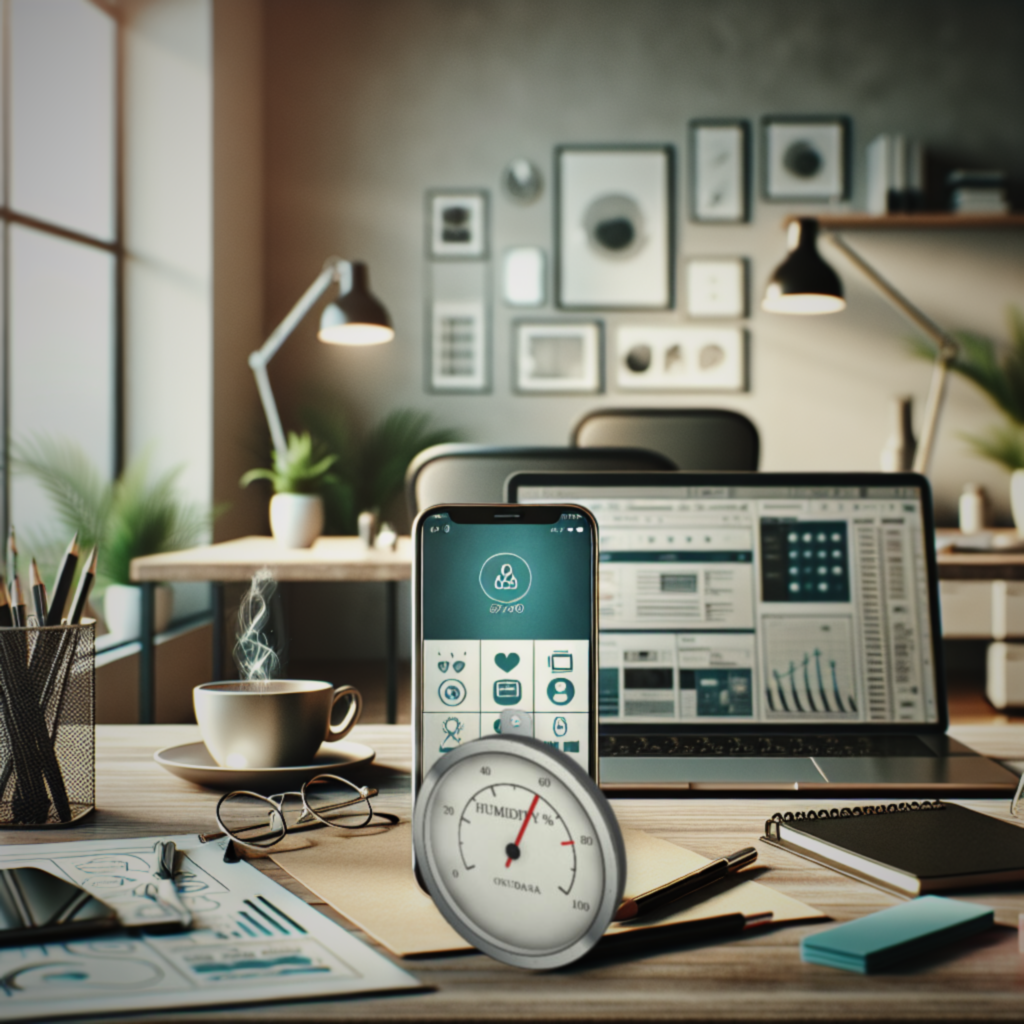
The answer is 60 %
